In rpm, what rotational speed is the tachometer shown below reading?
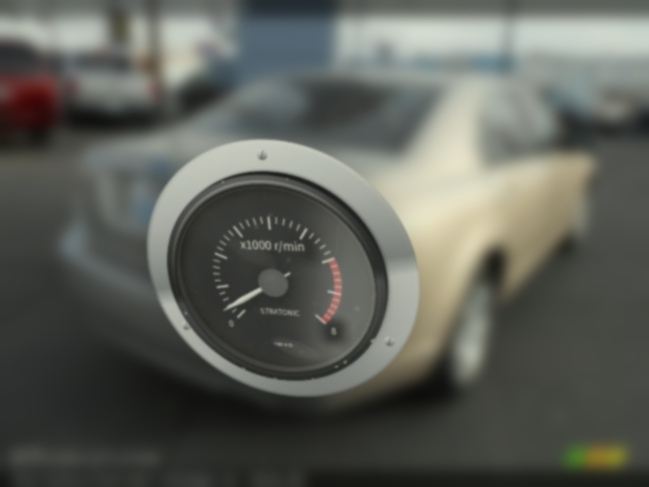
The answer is 400 rpm
